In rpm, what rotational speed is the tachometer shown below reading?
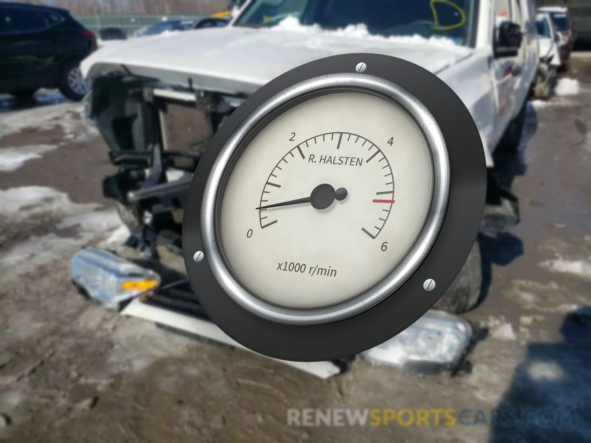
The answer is 400 rpm
